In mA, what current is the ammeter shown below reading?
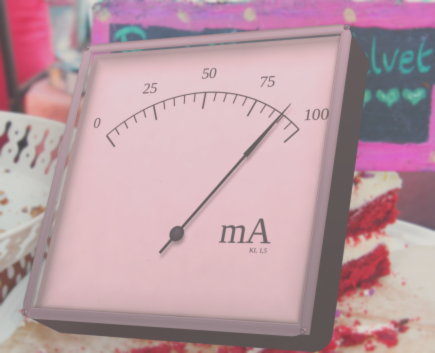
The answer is 90 mA
